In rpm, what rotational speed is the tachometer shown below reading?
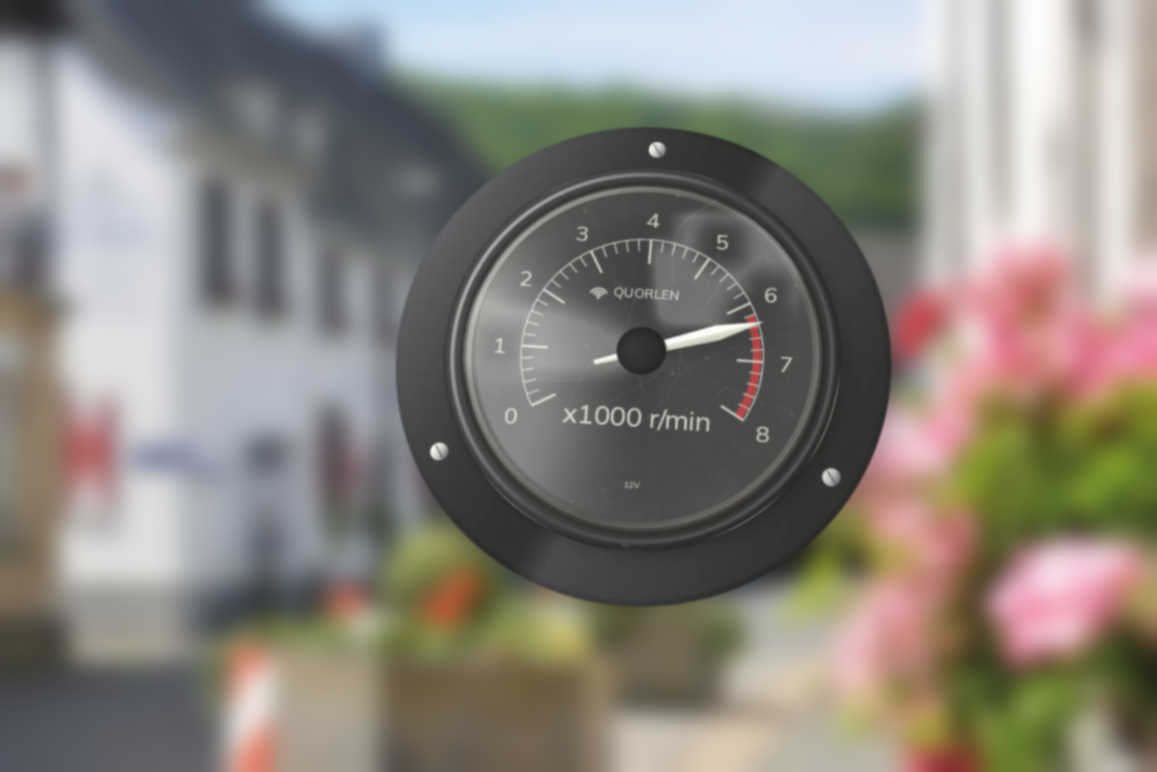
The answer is 6400 rpm
